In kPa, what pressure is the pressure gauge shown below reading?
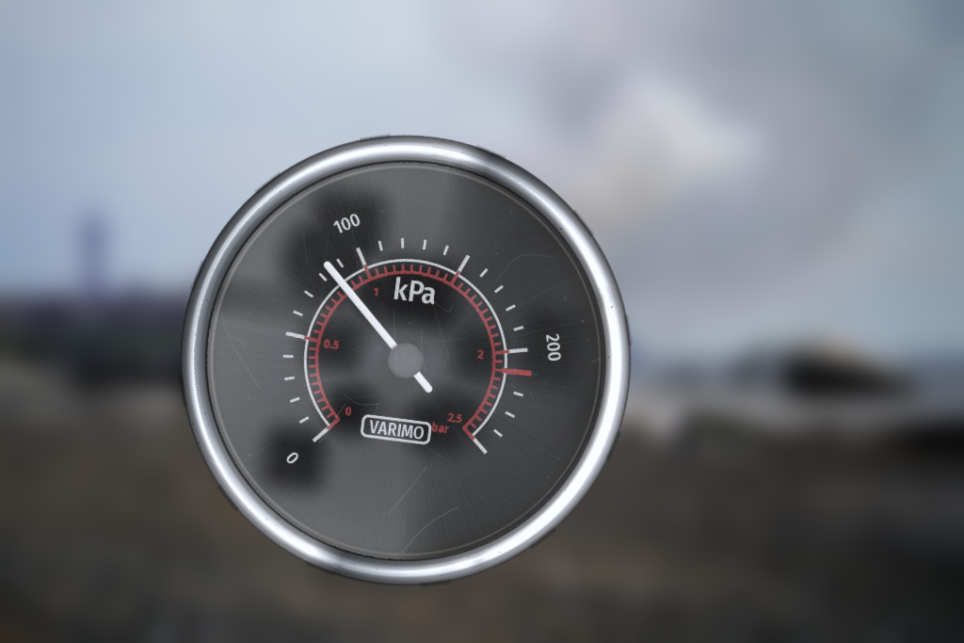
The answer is 85 kPa
